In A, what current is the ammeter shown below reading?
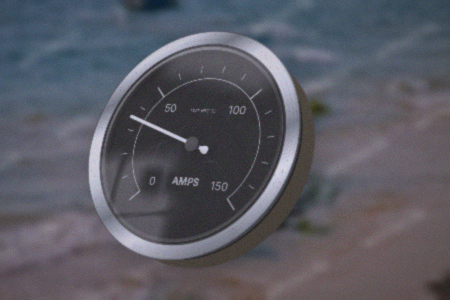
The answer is 35 A
